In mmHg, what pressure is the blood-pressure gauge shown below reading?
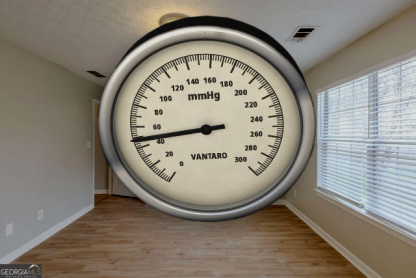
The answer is 50 mmHg
